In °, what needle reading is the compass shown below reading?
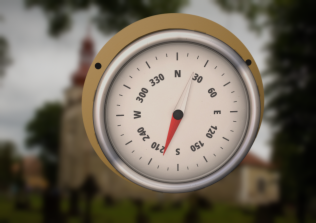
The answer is 200 °
